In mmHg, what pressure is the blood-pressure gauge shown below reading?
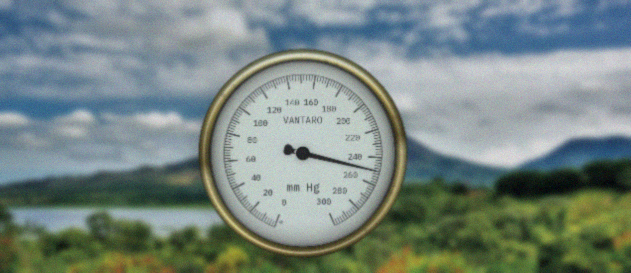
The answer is 250 mmHg
